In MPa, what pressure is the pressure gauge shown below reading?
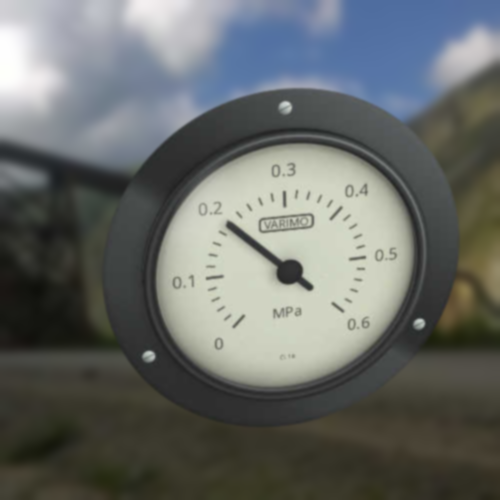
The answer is 0.2 MPa
